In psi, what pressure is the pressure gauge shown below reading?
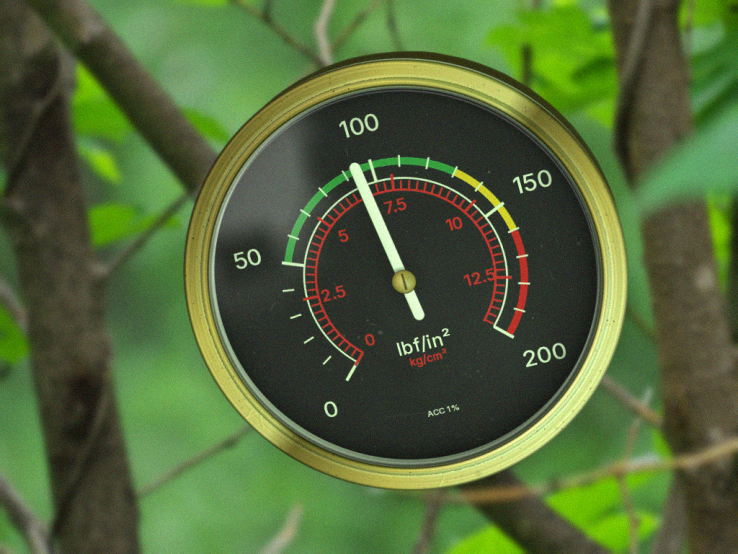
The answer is 95 psi
